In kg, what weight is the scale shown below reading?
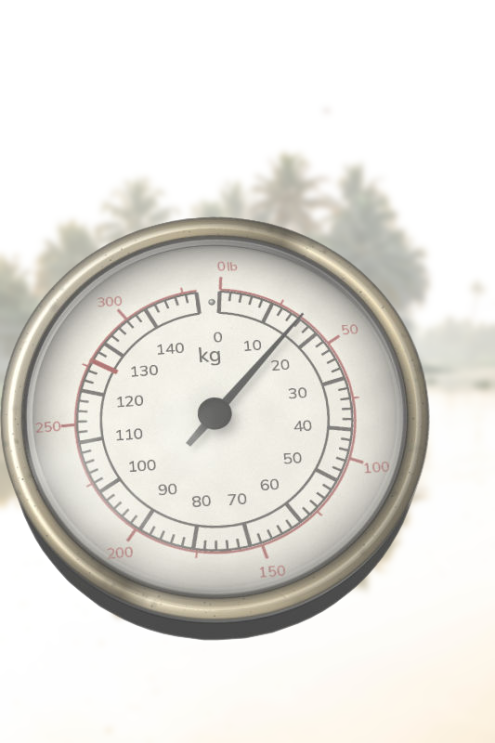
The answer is 16 kg
